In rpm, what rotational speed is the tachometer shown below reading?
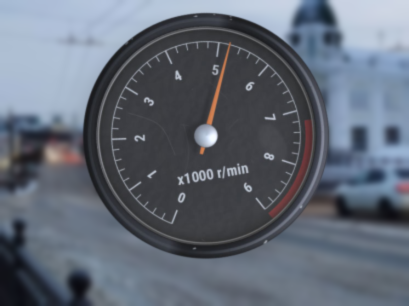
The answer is 5200 rpm
